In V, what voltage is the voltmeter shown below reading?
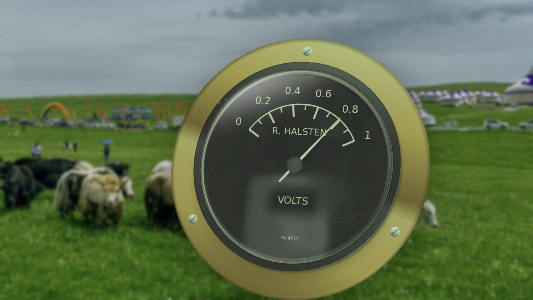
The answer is 0.8 V
